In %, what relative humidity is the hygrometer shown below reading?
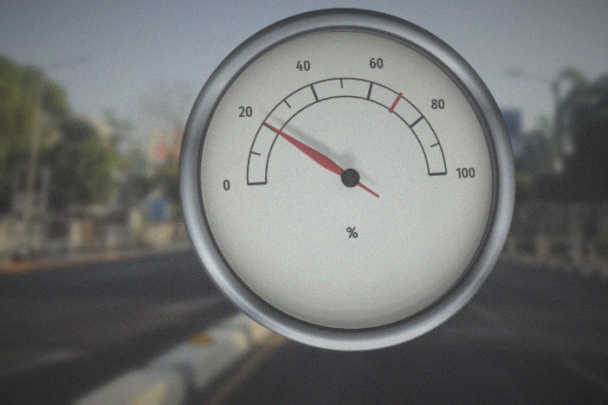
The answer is 20 %
